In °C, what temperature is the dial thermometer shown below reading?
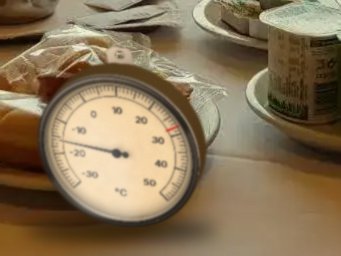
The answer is -15 °C
